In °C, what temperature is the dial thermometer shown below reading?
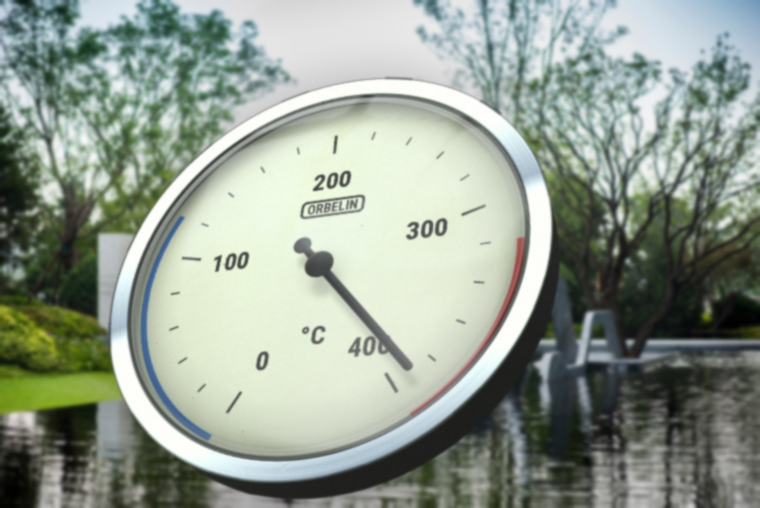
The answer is 390 °C
